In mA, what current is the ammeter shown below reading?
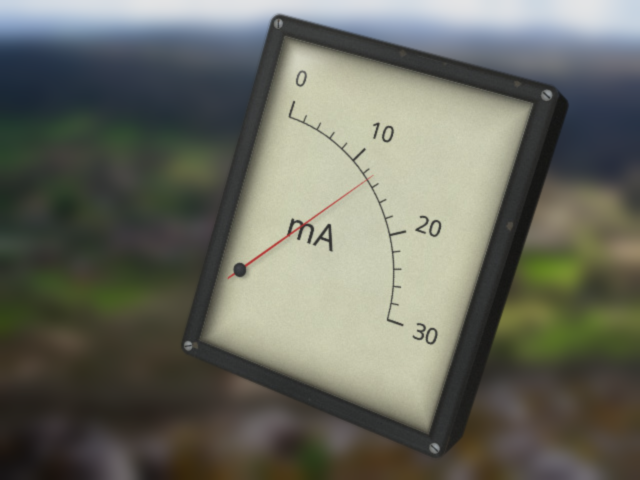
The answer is 13 mA
